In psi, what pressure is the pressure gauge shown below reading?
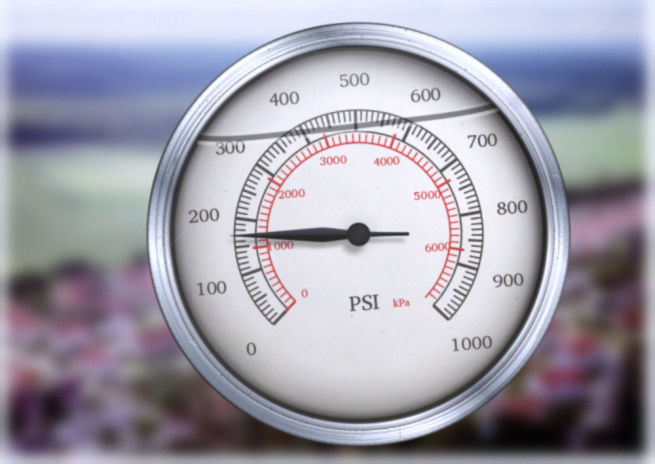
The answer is 170 psi
